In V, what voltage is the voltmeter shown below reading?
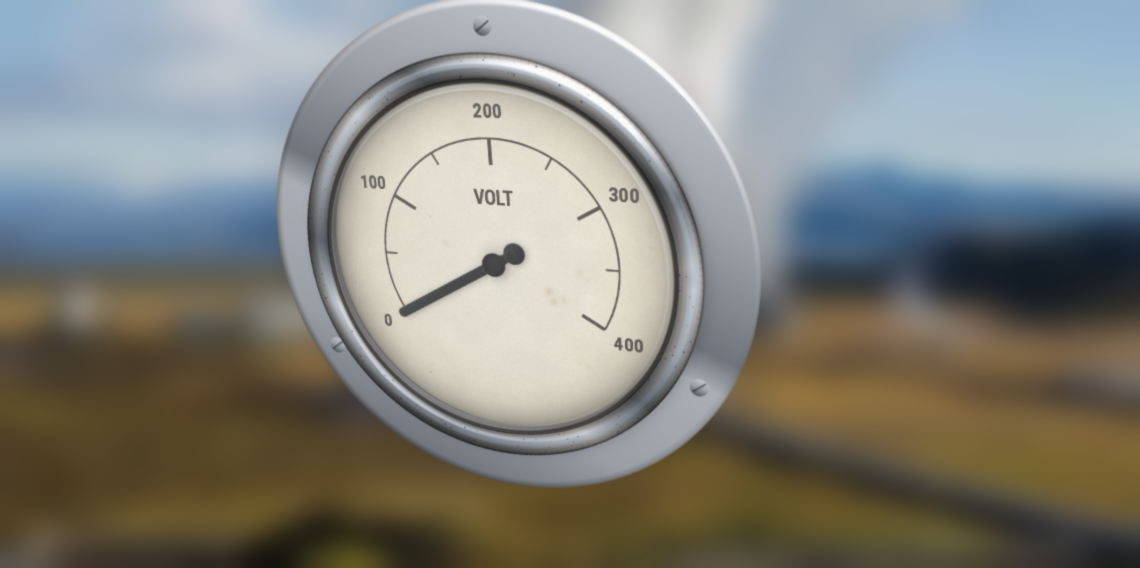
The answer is 0 V
